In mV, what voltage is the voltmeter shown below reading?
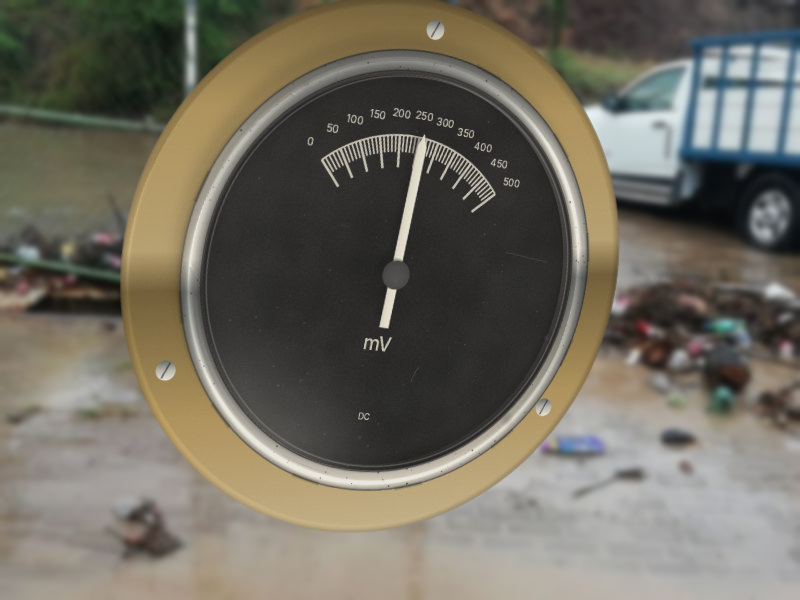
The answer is 250 mV
